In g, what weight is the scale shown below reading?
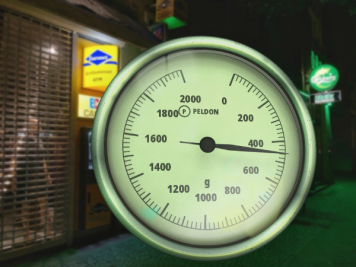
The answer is 460 g
